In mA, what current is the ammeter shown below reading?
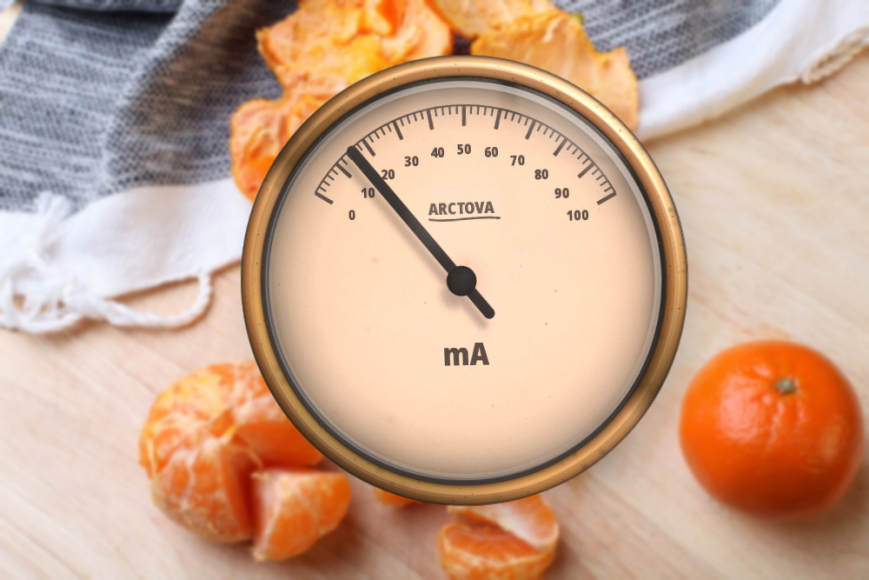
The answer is 16 mA
